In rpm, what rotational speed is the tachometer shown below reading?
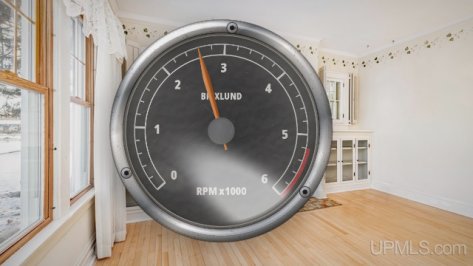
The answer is 2600 rpm
